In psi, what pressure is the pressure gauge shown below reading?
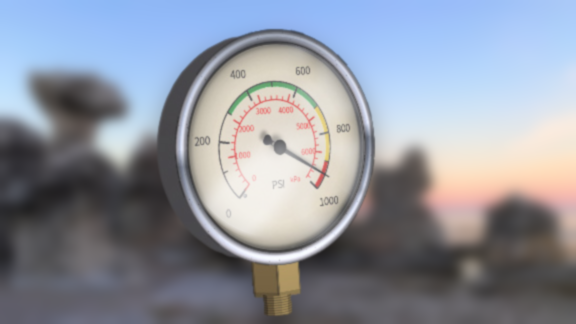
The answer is 950 psi
